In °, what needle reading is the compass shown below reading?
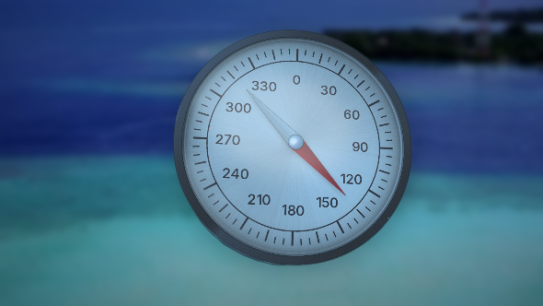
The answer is 135 °
